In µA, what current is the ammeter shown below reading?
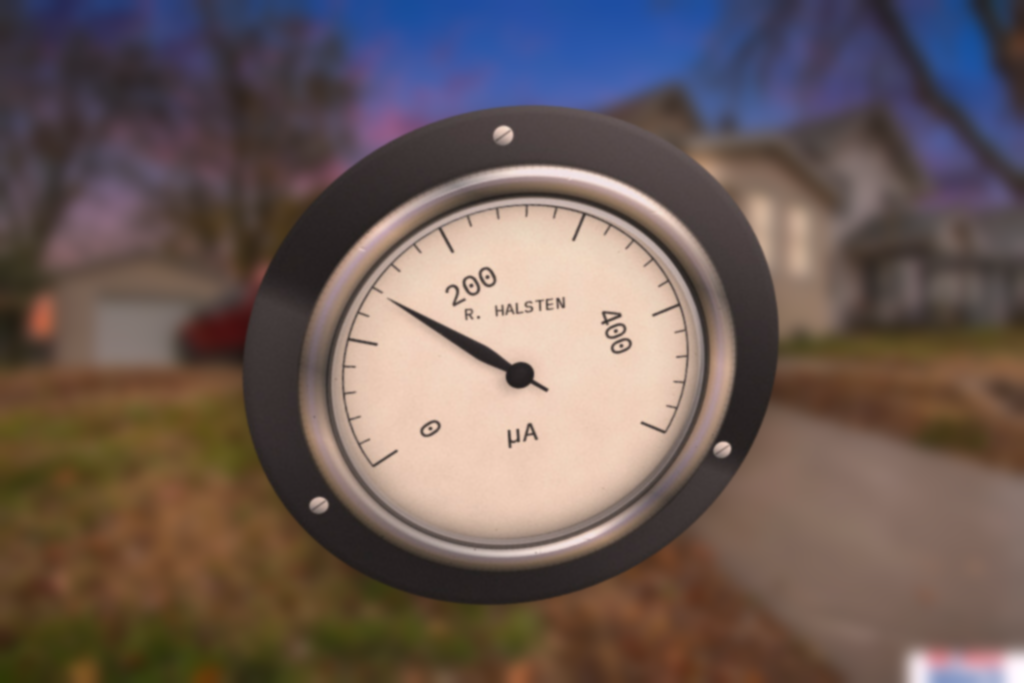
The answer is 140 µA
